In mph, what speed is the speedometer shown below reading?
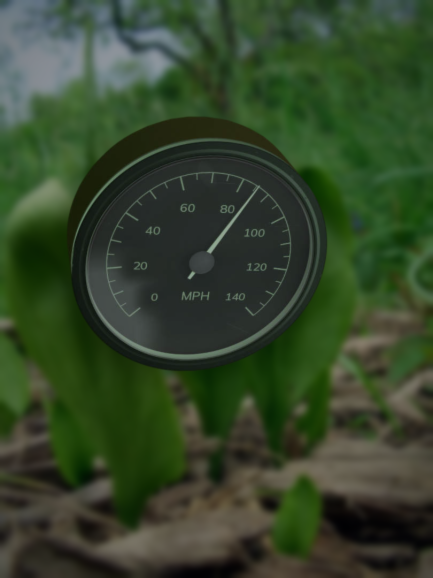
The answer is 85 mph
